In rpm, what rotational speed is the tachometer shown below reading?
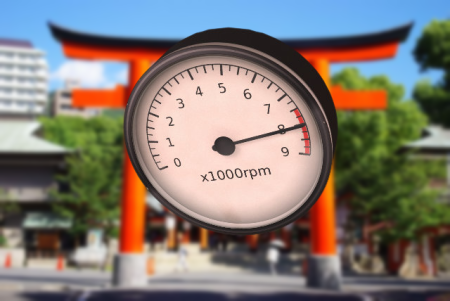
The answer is 8000 rpm
